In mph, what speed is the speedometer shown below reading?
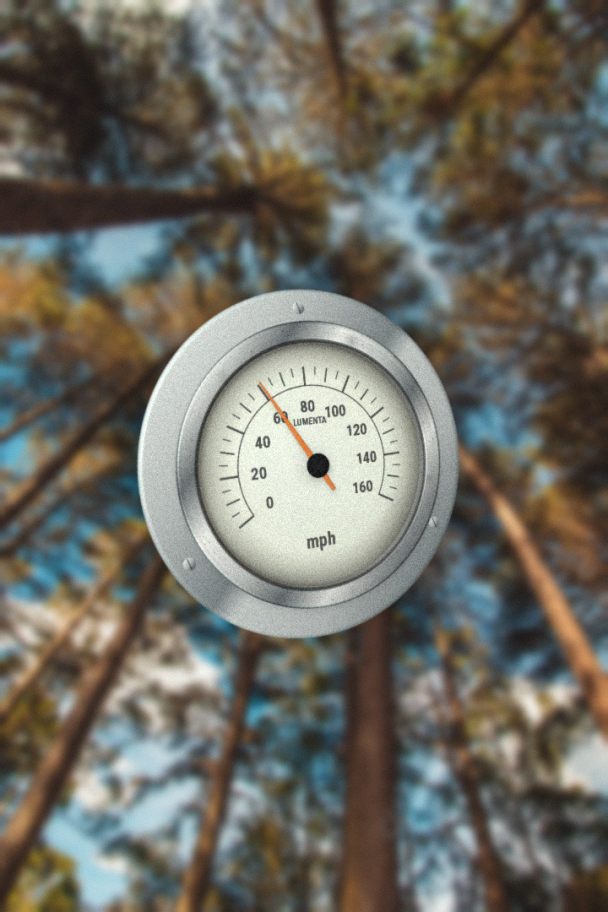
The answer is 60 mph
